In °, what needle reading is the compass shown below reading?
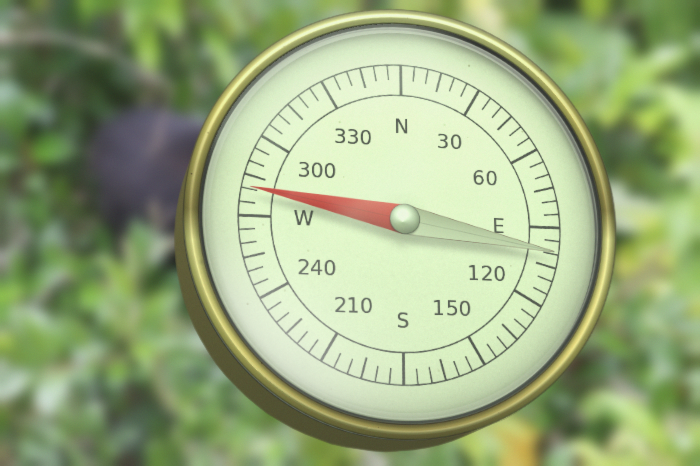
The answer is 280 °
